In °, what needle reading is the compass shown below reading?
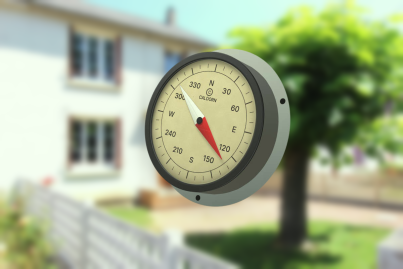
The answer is 130 °
